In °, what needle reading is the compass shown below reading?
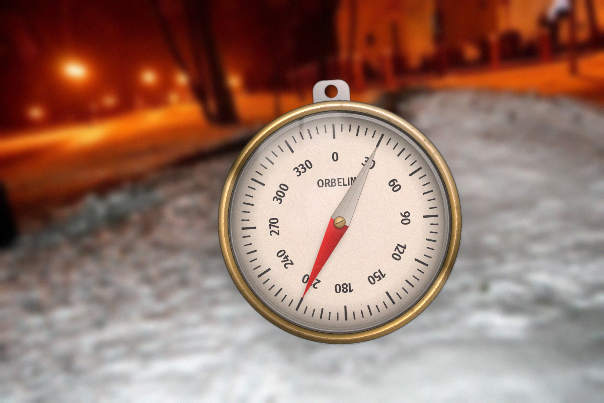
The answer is 210 °
